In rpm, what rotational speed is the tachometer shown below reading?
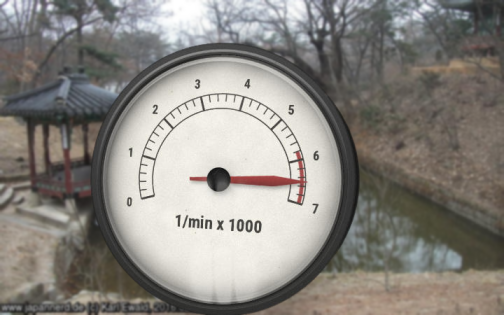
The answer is 6500 rpm
